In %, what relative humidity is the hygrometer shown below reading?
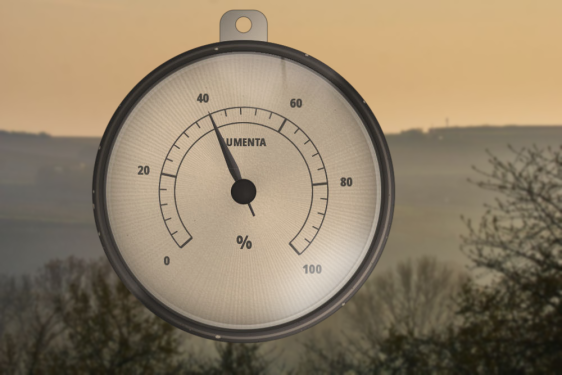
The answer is 40 %
